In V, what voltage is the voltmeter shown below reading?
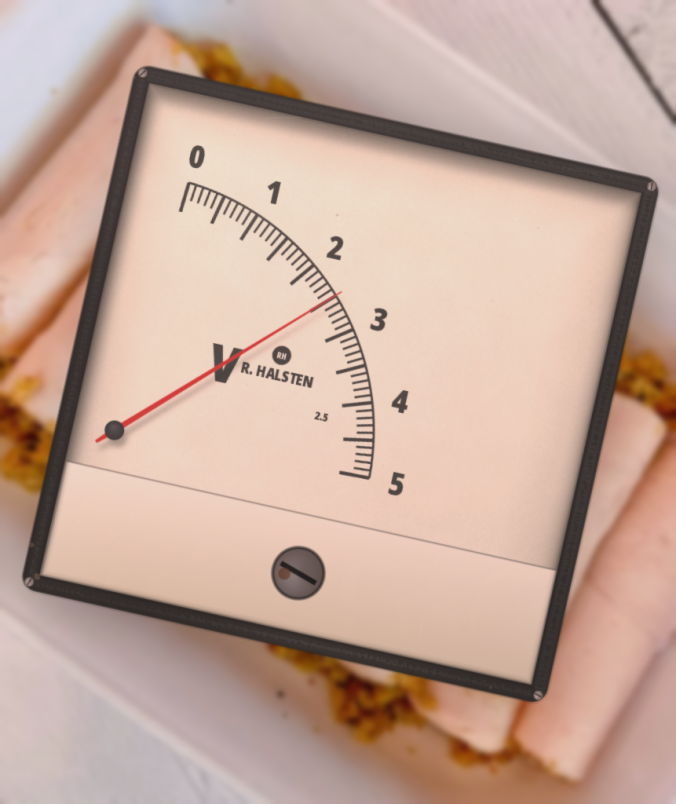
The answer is 2.5 V
